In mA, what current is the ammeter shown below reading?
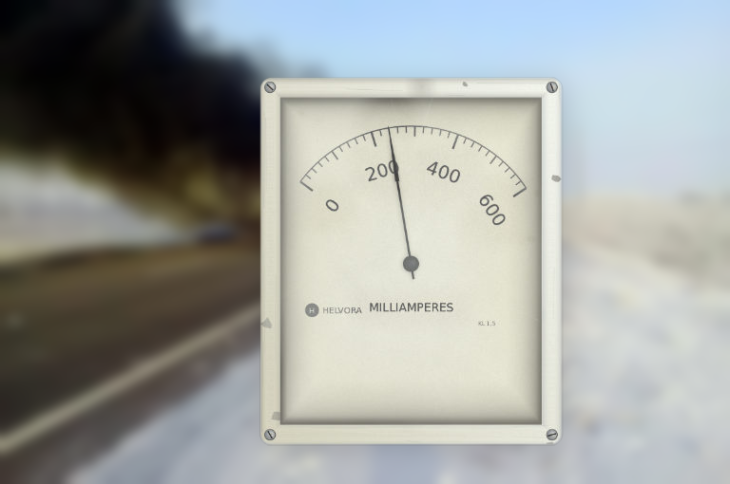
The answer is 240 mA
